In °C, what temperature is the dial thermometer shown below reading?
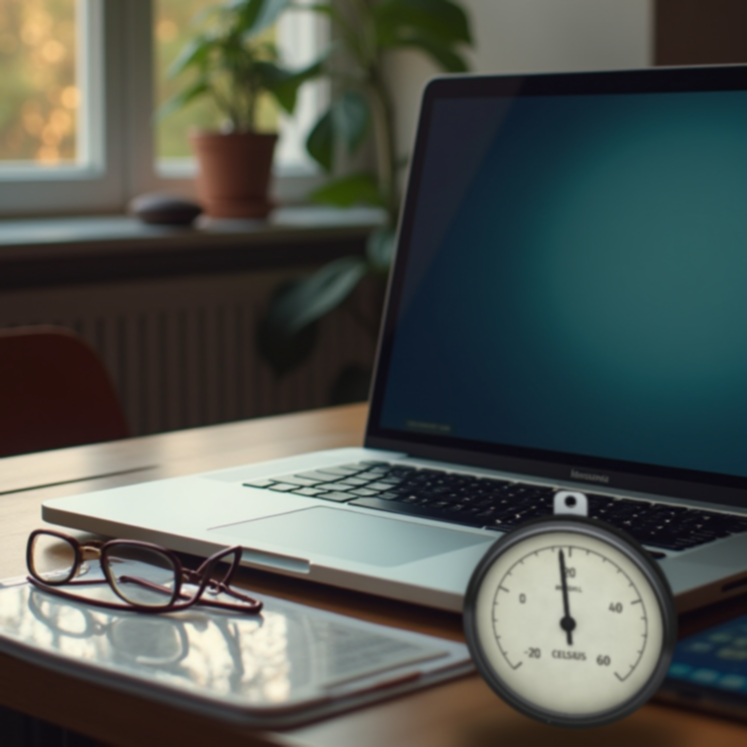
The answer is 18 °C
